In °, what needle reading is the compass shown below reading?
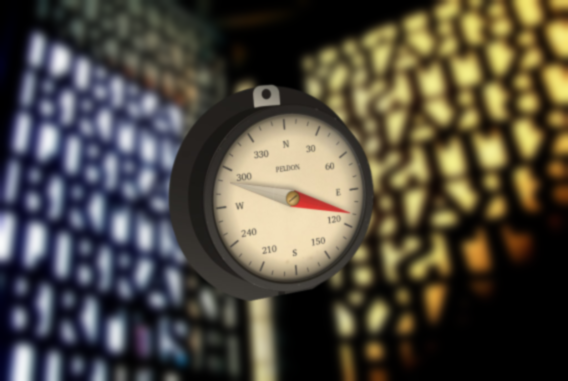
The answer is 110 °
